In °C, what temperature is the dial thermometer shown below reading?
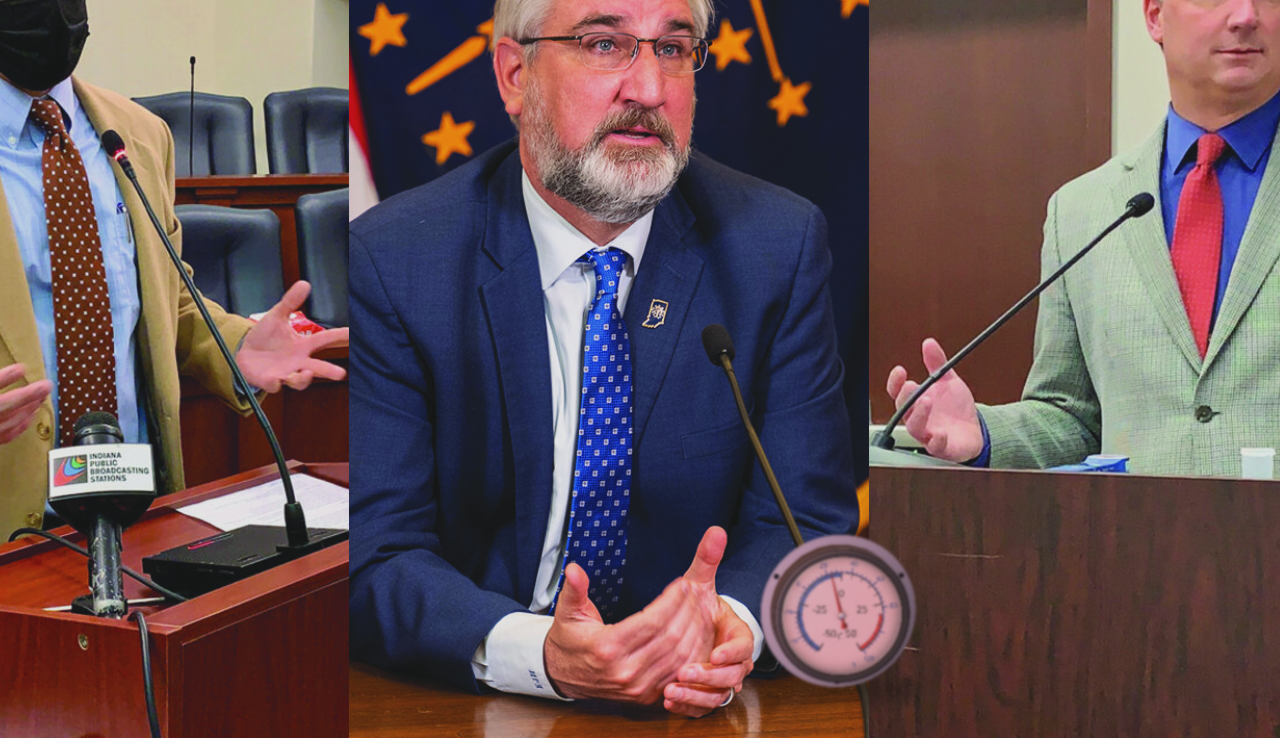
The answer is -5 °C
